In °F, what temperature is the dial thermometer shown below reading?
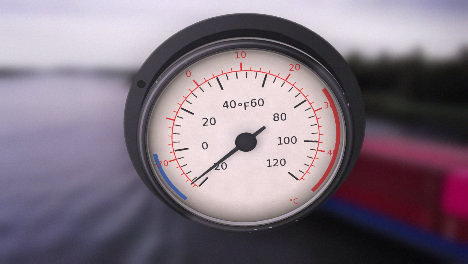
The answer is -16 °F
